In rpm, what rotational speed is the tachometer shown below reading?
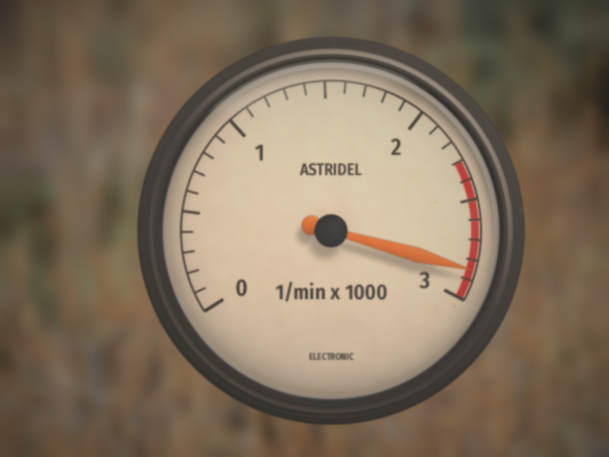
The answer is 2850 rpm
